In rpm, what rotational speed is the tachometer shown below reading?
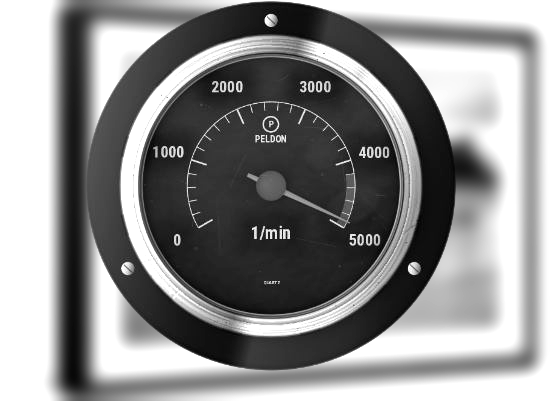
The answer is 4900 rpm
